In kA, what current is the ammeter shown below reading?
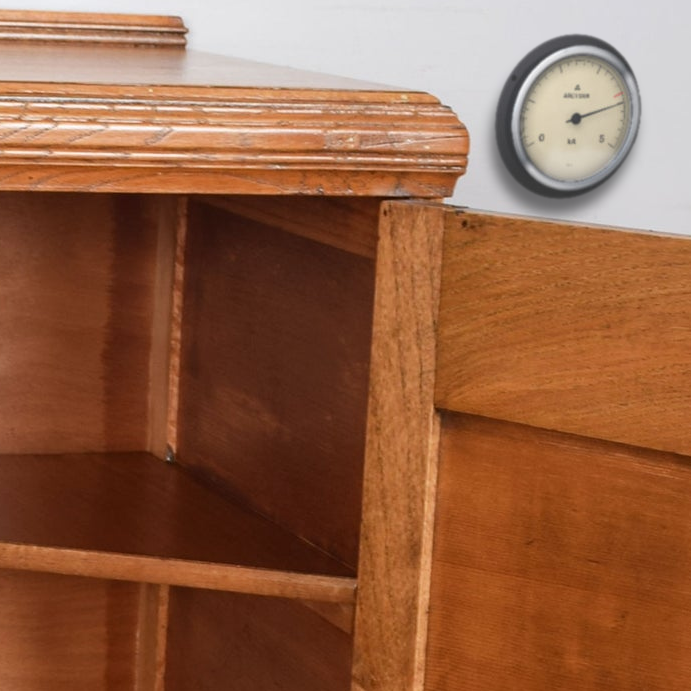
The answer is 4 kA
